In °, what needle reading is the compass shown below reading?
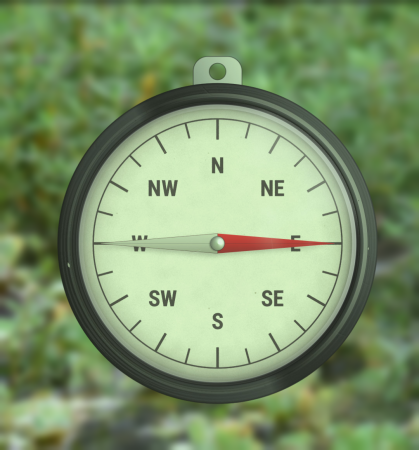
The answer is 90 °
